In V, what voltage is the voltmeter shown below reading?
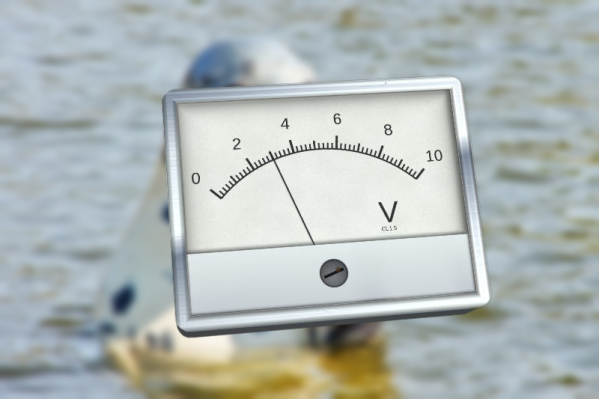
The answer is 3 V
